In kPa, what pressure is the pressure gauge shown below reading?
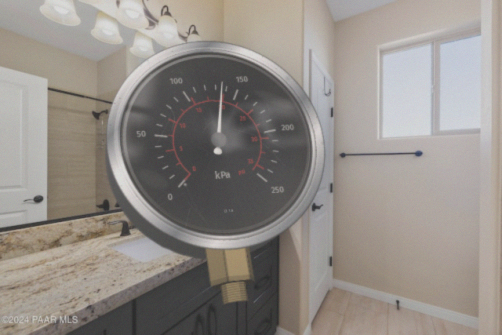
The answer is 135 kPa
